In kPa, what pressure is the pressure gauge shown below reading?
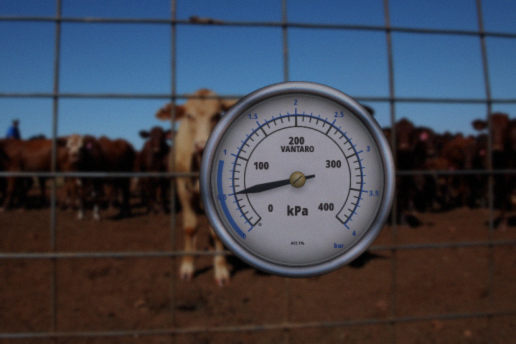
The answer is 50 kPa
